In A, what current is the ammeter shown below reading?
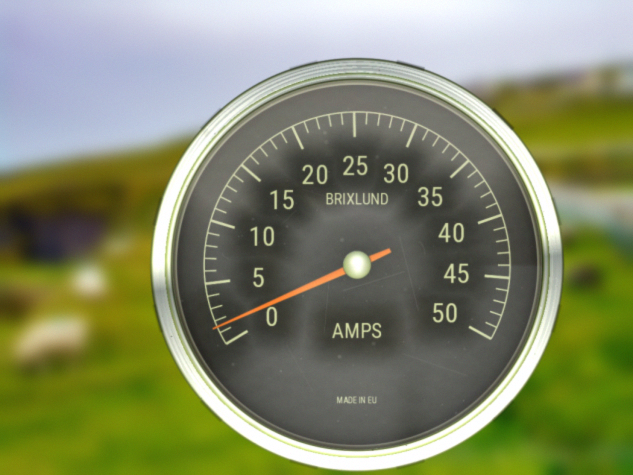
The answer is 1.5 A
